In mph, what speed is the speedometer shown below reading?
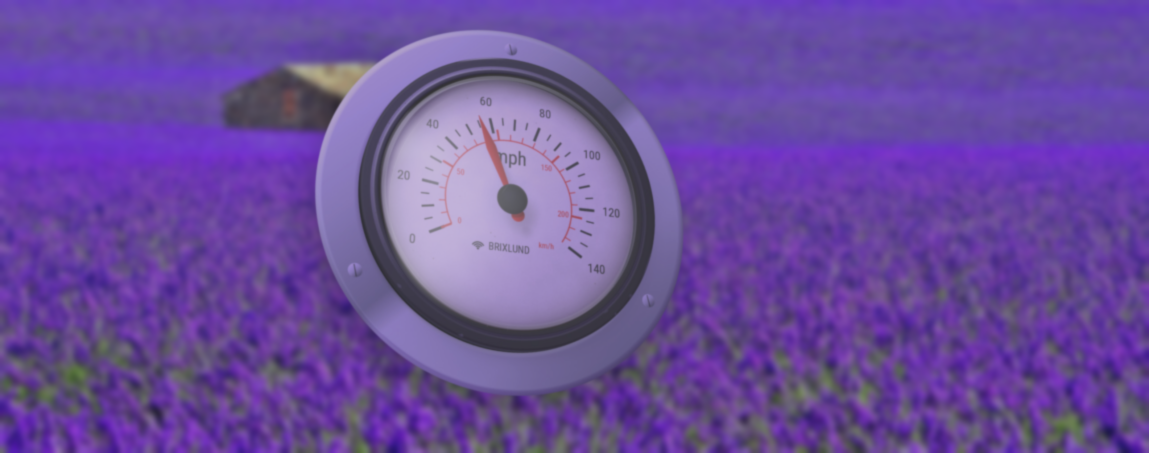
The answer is 55 mph
